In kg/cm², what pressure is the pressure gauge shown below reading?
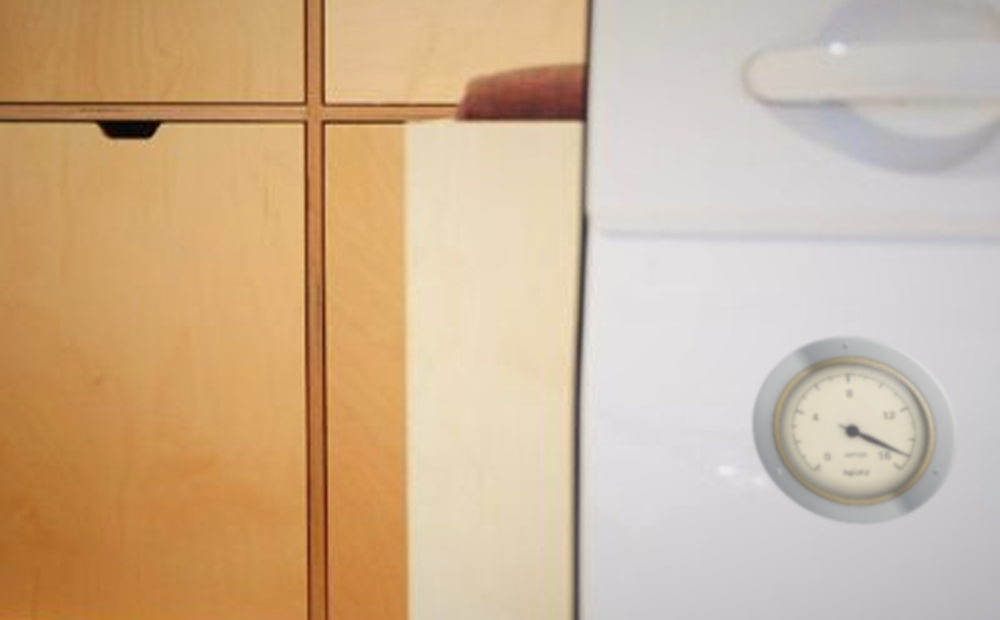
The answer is 15 kg/cm²
